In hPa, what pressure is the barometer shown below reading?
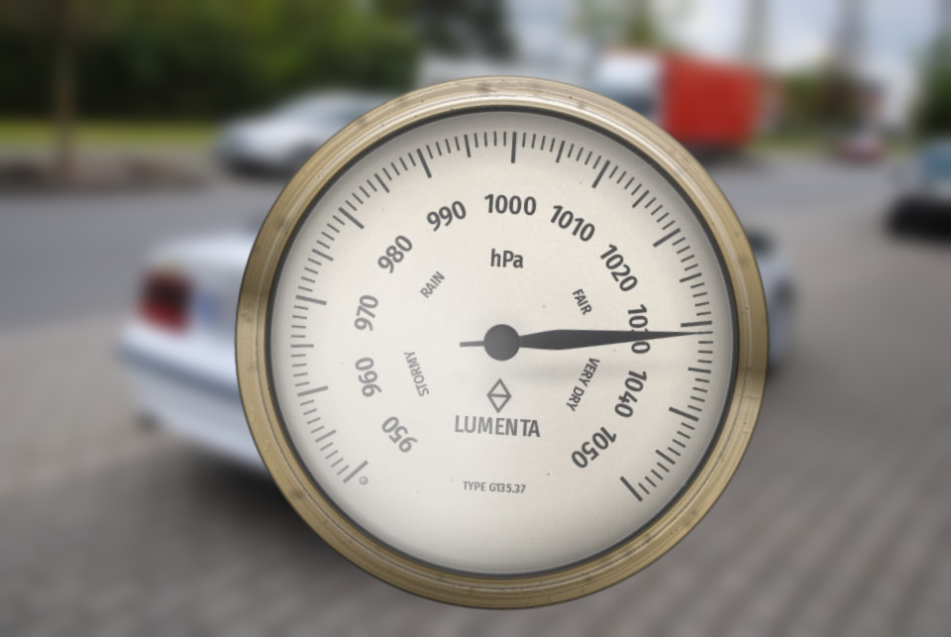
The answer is 1031 hPa
